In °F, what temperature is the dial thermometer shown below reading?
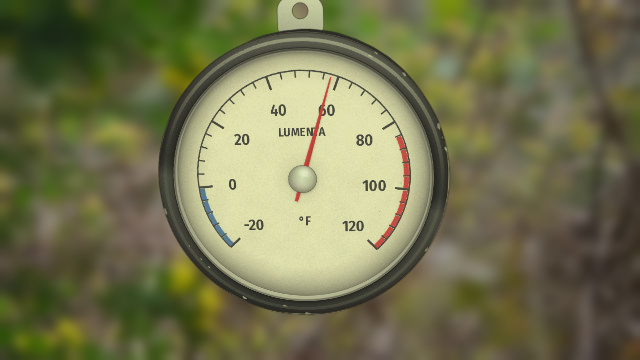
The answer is 58 °F
